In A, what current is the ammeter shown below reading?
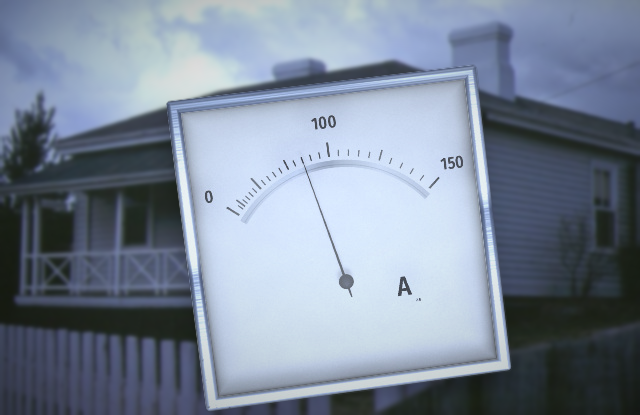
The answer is 85 A
